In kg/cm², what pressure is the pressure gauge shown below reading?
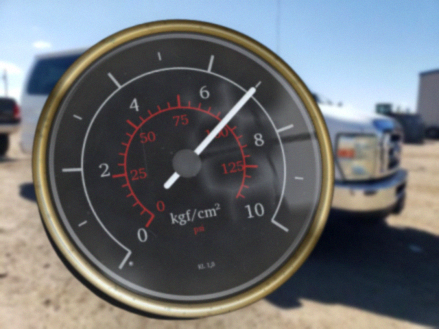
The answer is 7 kg/cm²
